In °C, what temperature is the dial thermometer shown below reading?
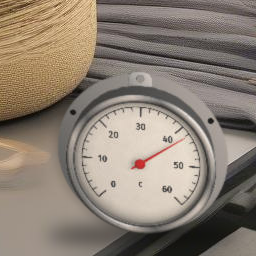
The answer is 42 °C
